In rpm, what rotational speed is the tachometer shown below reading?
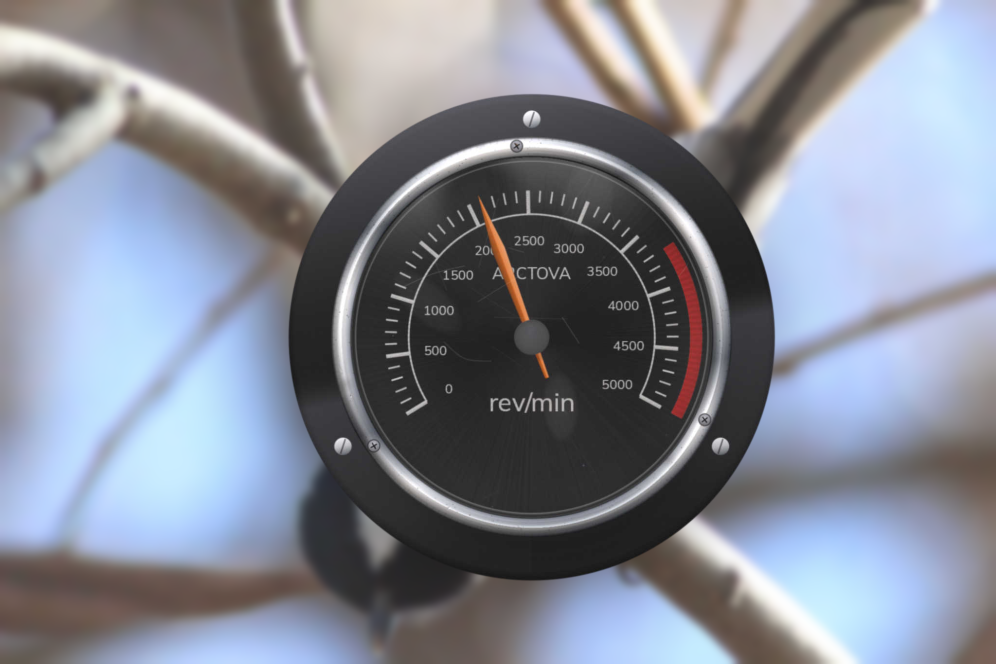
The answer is 2100 rpm
